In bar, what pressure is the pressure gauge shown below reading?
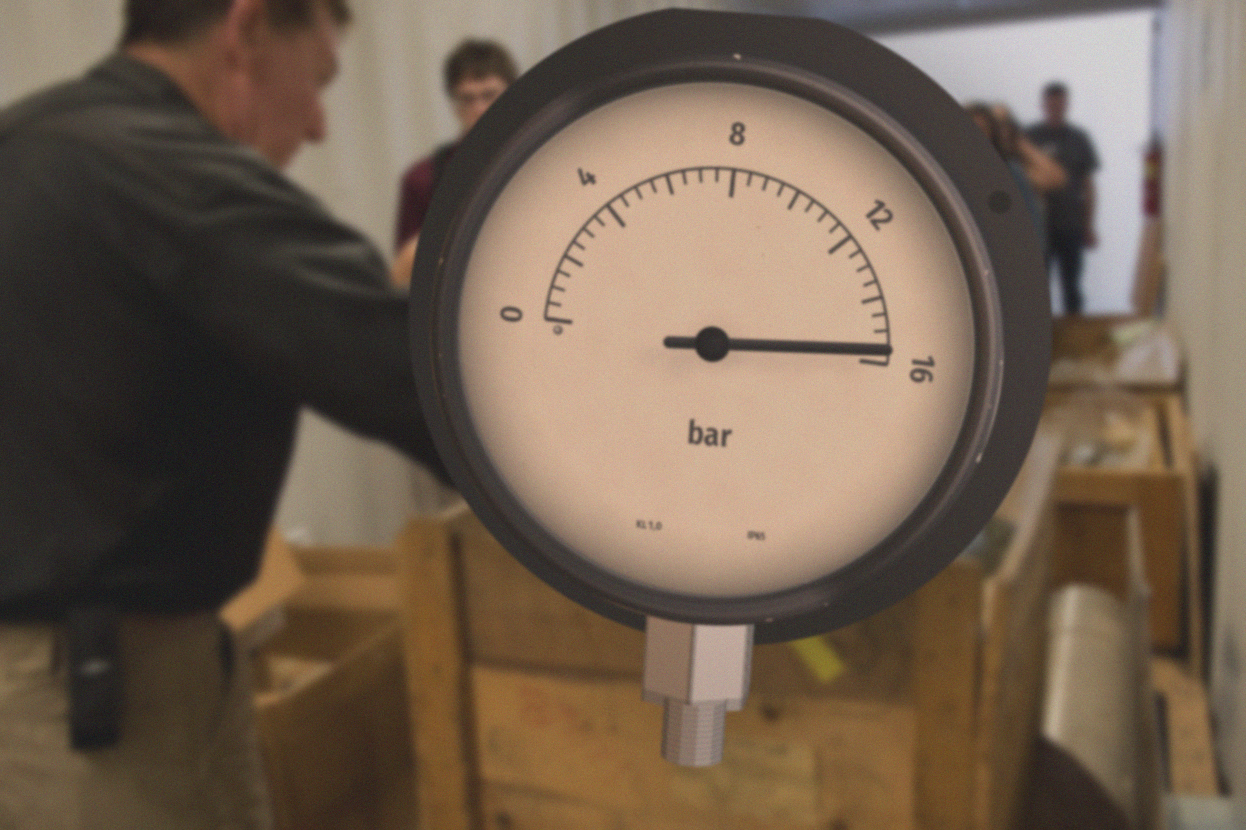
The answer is 15.5 bar
